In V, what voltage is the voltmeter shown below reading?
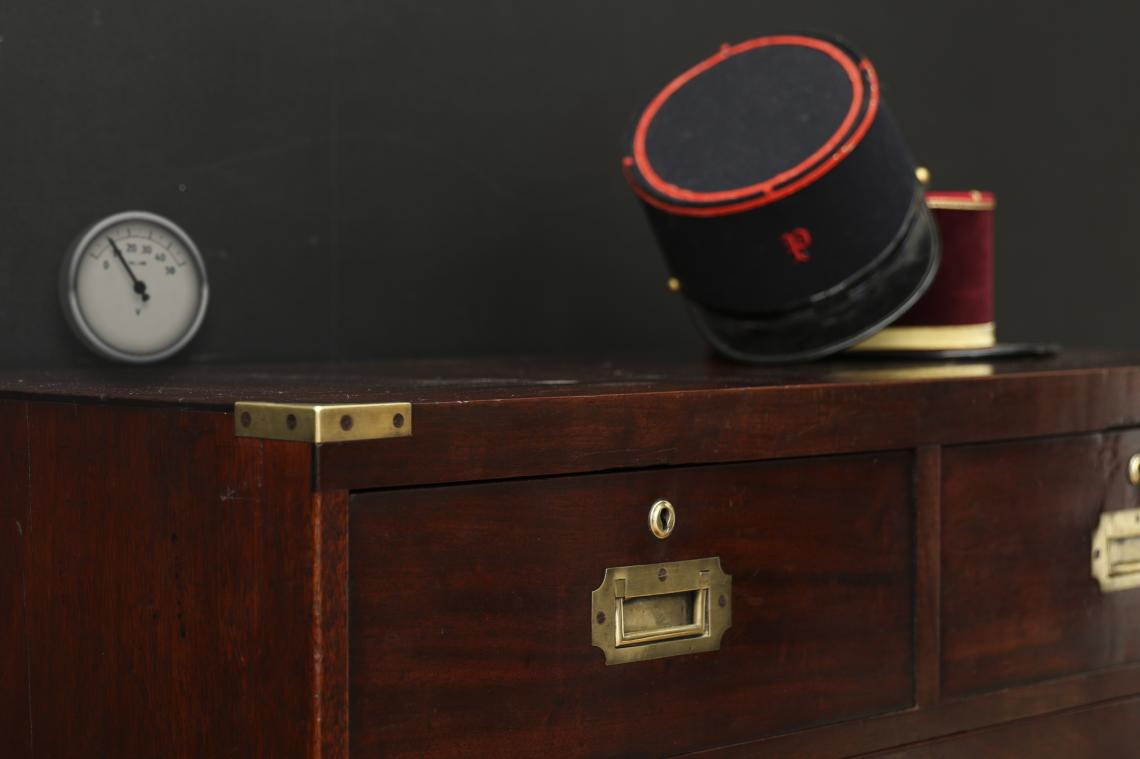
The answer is 10 V
